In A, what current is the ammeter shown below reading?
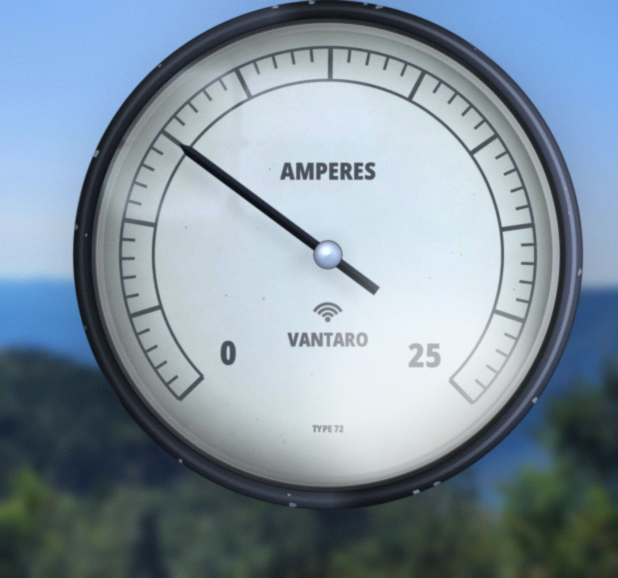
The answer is 7.5 A
